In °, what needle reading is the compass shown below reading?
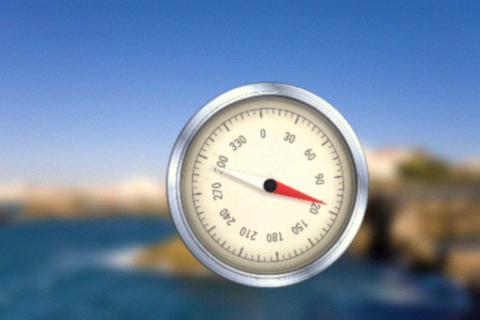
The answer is 115 °
